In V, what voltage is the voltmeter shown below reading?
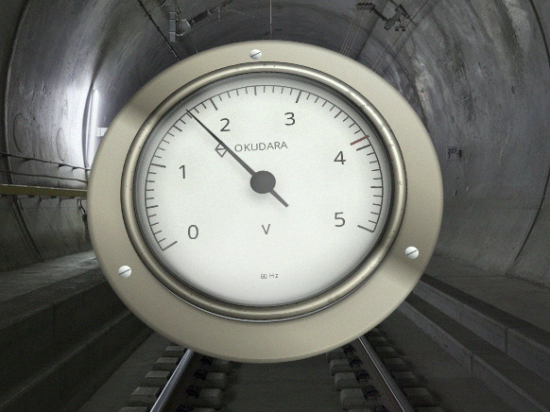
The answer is 1.7 V
